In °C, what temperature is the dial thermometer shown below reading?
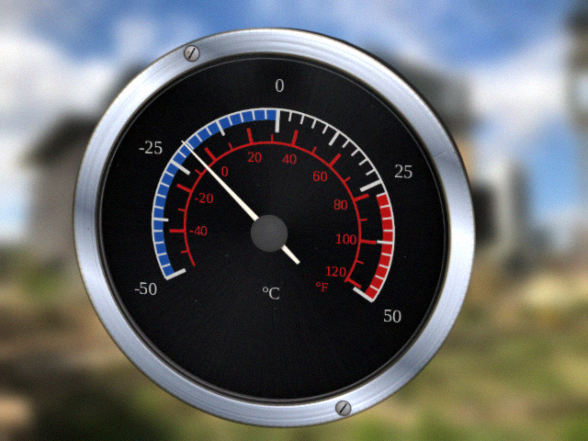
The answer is -20 °C
